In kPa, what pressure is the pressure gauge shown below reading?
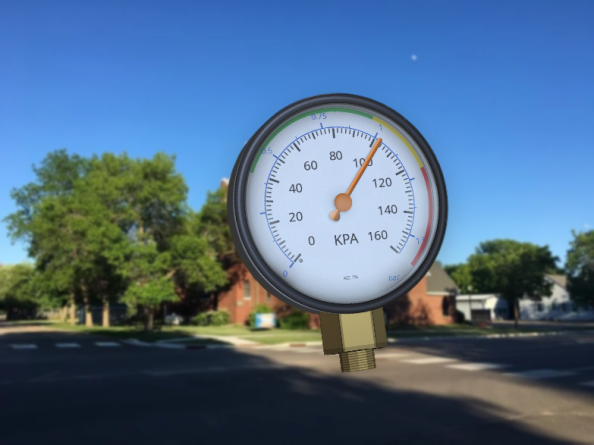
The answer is 102 kPa
